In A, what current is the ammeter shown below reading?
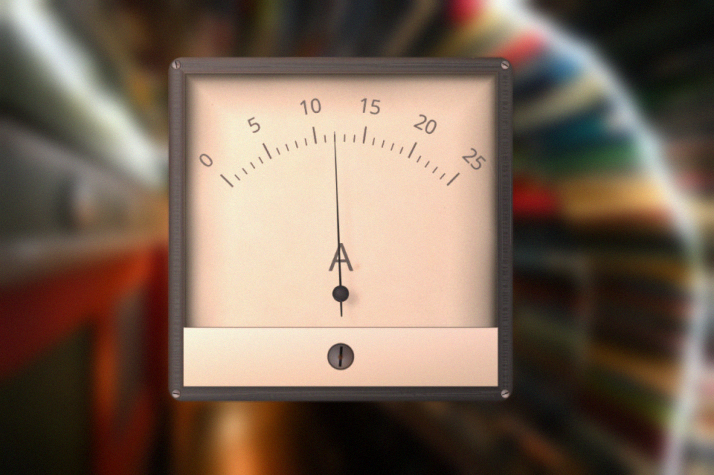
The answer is 12 A
